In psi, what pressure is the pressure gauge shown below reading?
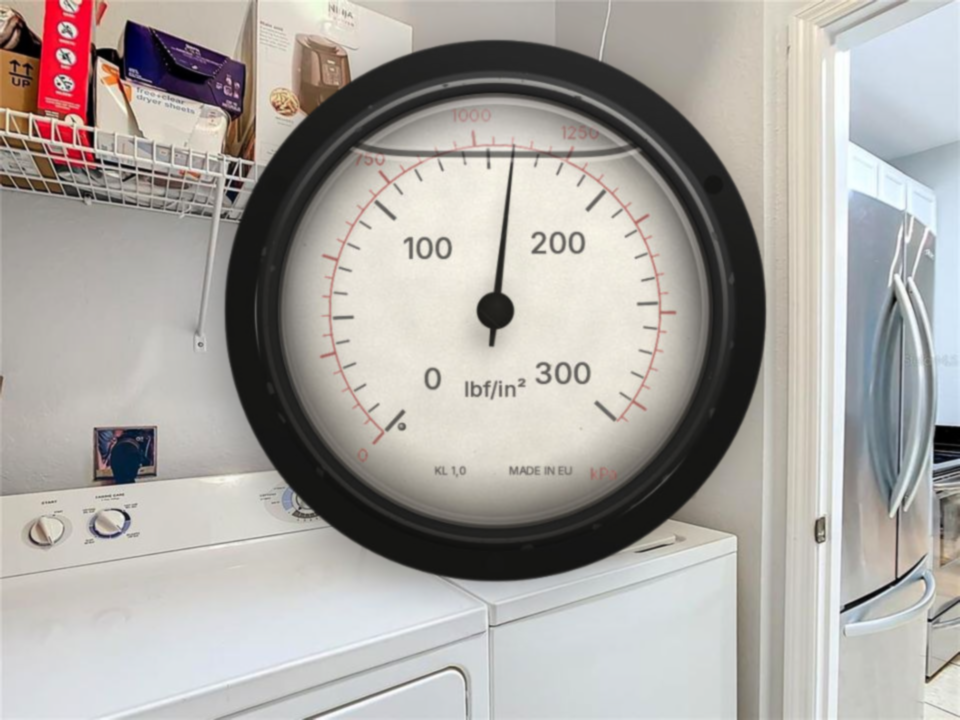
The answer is 160 psi
